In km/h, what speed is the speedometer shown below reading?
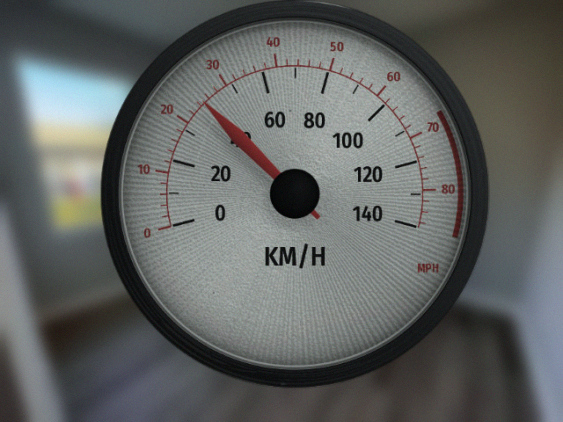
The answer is 40 km/h
